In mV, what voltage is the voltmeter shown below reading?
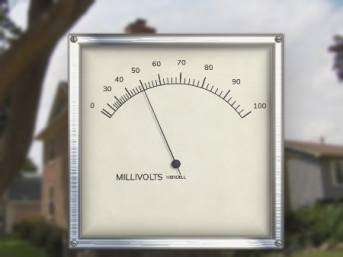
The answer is 50 mV
